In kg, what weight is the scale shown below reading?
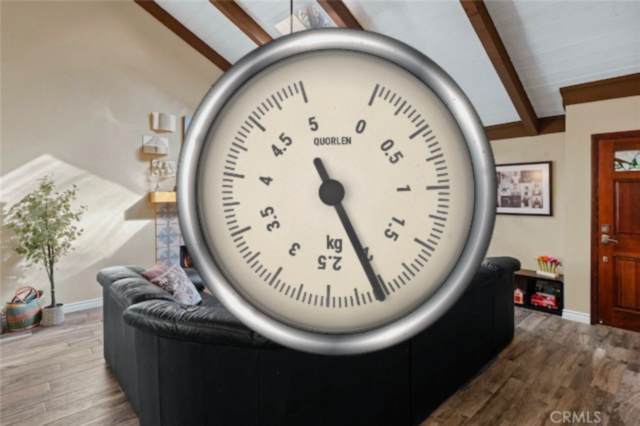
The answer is 2.05 kg
